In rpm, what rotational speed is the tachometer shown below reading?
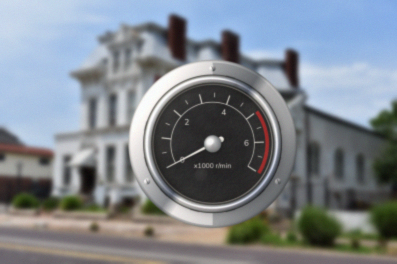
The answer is 0 rpm
